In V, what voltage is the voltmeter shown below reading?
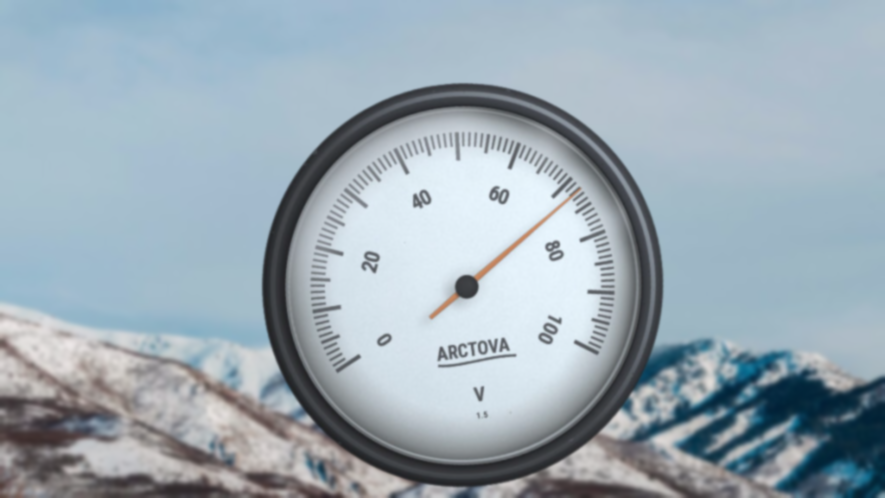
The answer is 72 V
